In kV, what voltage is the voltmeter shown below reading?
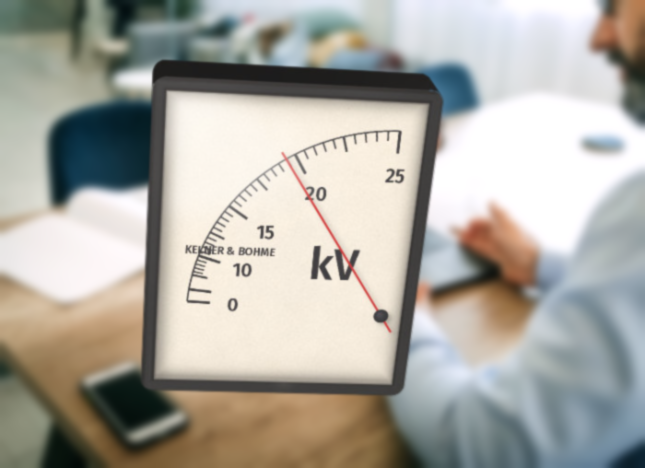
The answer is 19.5 kV
